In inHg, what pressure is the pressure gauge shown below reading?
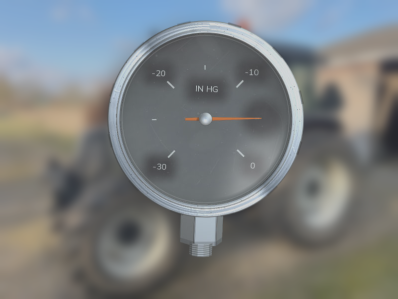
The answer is -5 inHg
